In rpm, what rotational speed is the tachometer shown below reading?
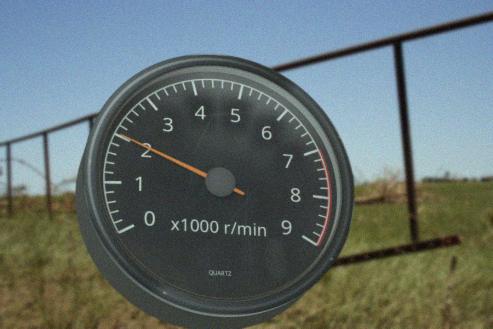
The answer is 2000 rpm
